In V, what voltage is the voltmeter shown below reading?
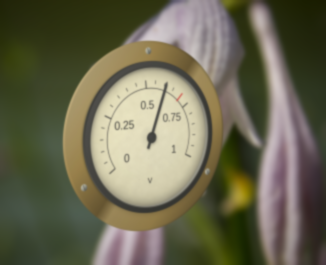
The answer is 0.6 V
